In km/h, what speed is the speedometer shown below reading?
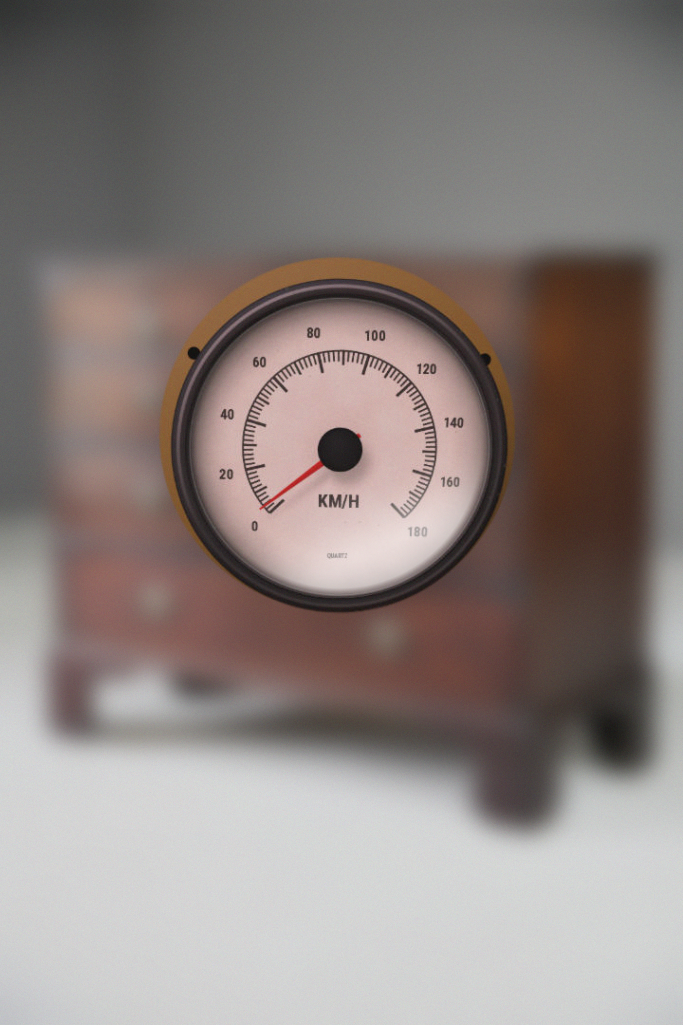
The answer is 4 km/h
